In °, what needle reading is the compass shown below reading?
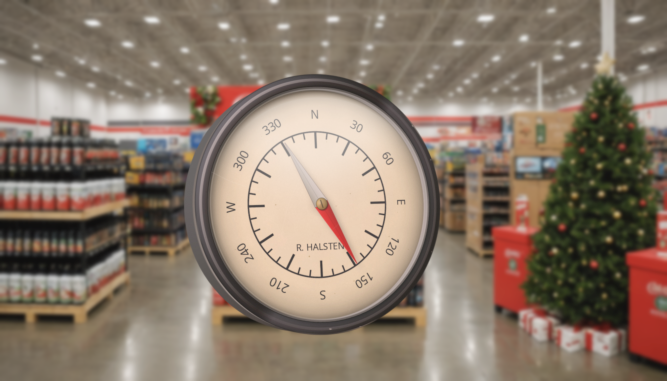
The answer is 150 °
